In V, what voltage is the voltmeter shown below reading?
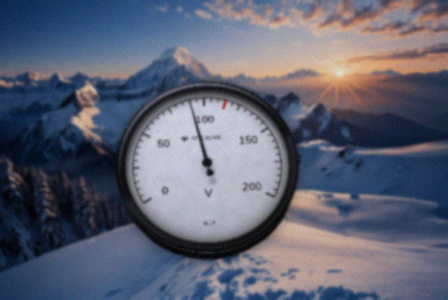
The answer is 90 V
